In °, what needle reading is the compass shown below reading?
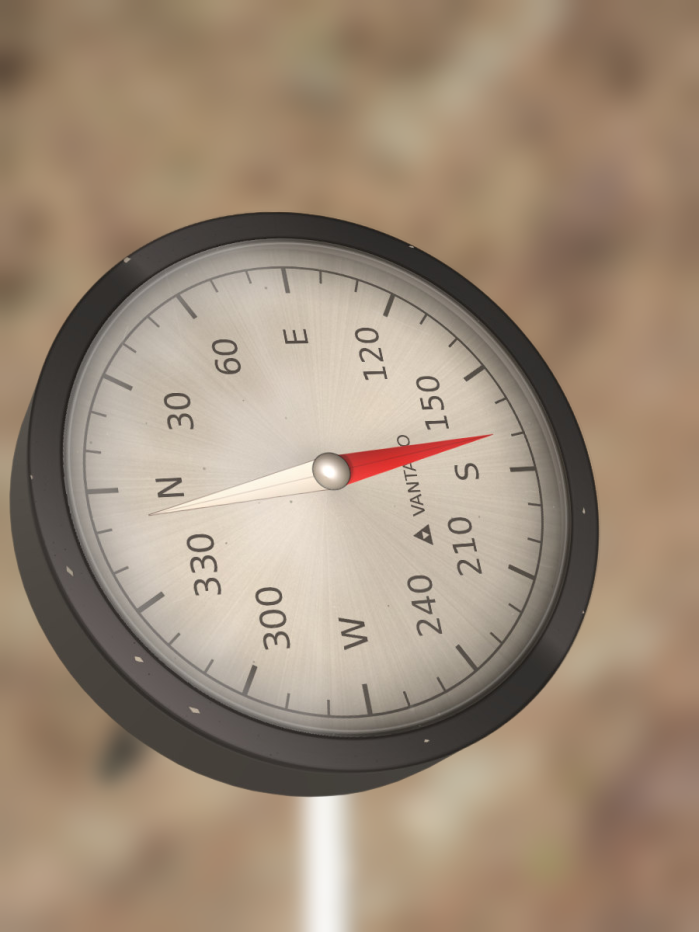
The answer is 170 °
